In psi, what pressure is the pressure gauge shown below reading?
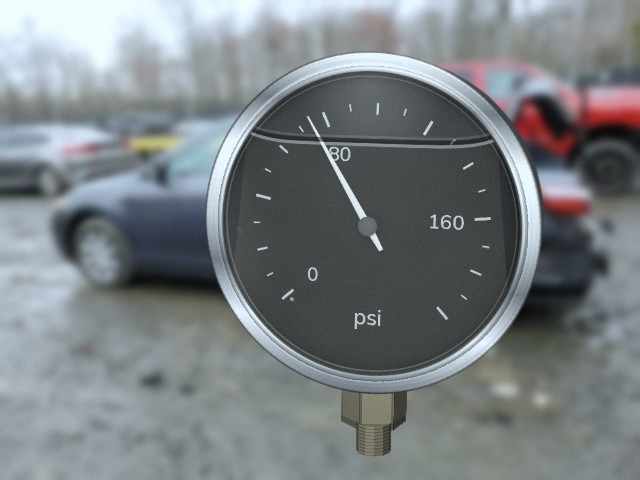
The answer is 75 psi
